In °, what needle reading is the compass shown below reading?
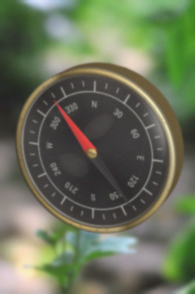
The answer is 320 °
